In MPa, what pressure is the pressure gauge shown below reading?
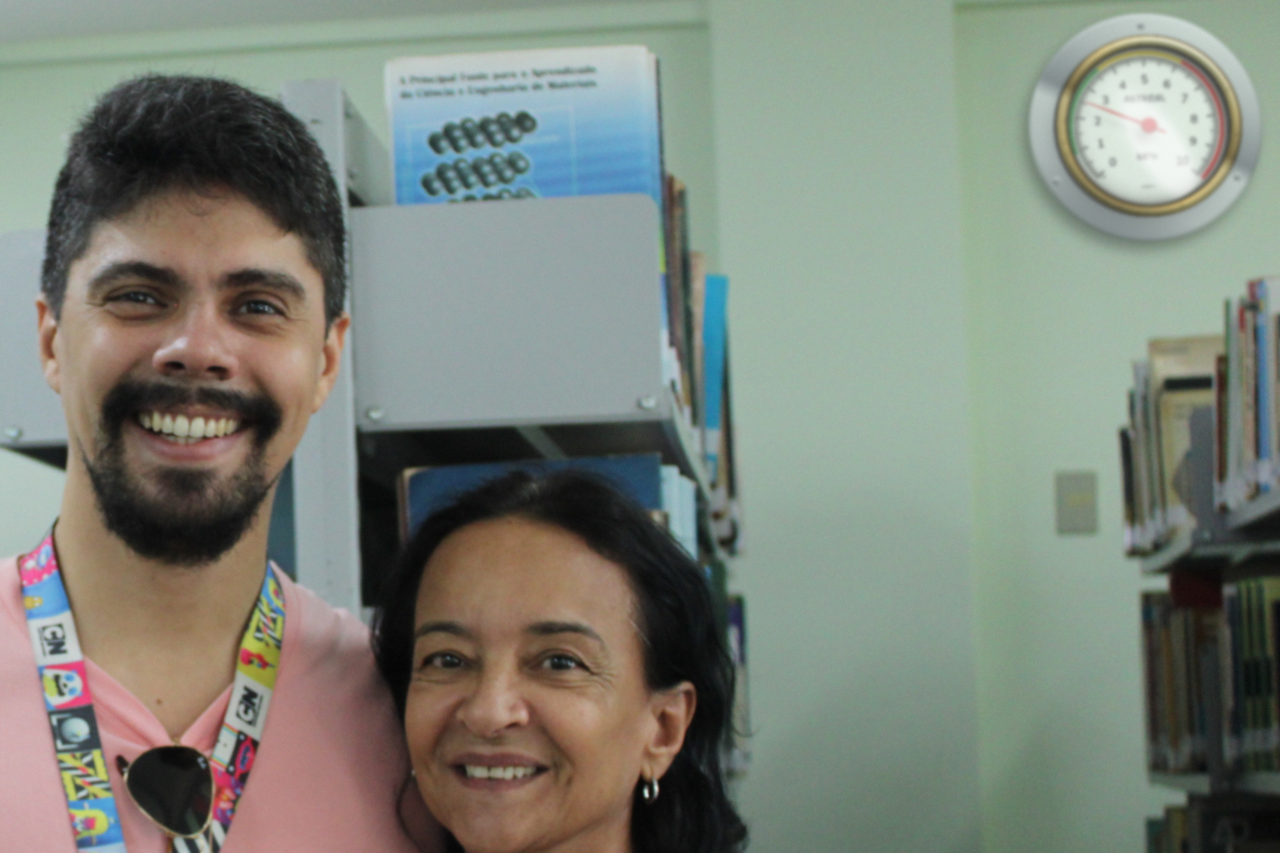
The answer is 2.5 MPa
